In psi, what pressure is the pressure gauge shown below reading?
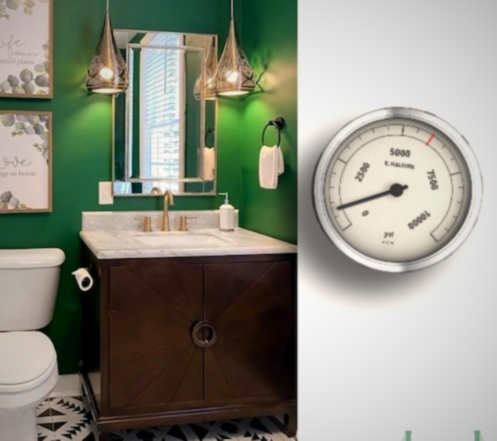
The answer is 750 psi
